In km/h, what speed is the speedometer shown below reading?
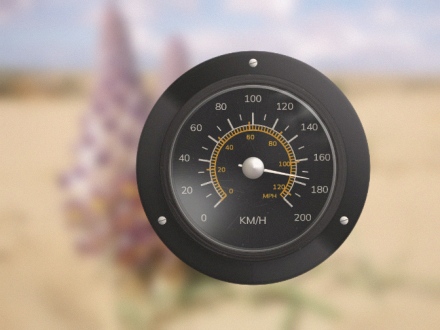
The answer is 175 km/h
